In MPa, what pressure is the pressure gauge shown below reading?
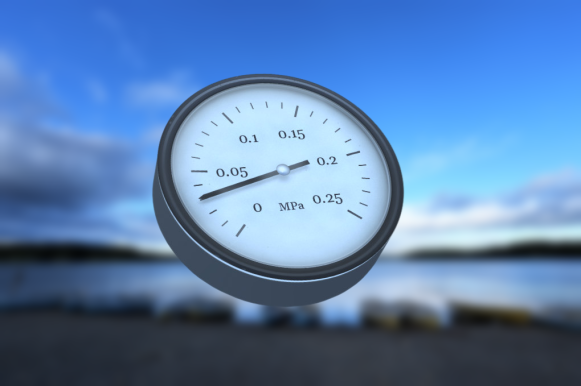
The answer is 0.03 MPa
